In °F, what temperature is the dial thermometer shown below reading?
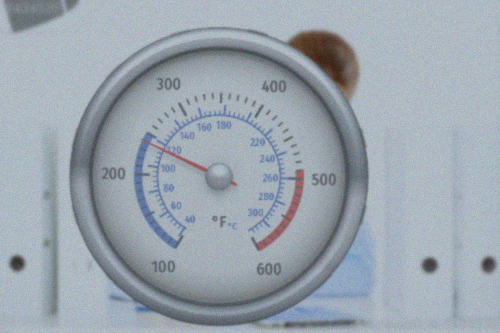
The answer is 240 °F
